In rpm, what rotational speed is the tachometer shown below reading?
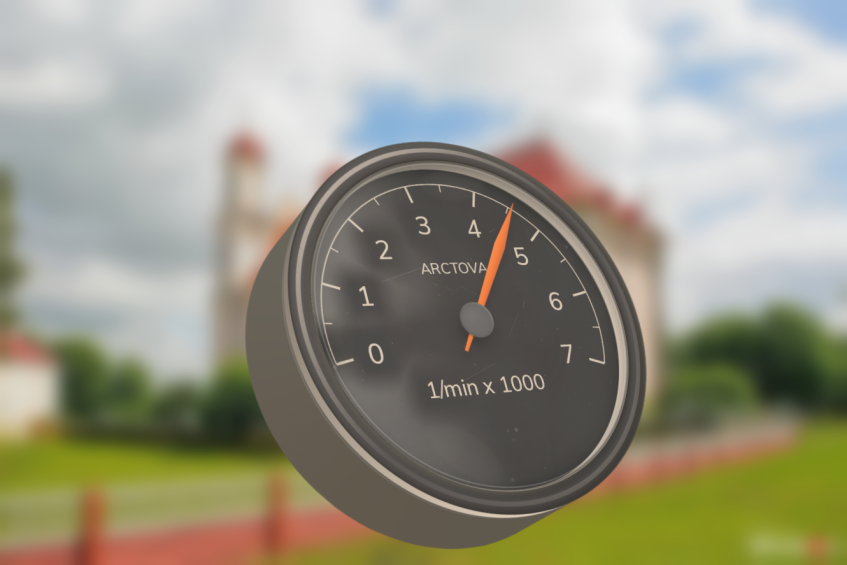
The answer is 4500 rpm
